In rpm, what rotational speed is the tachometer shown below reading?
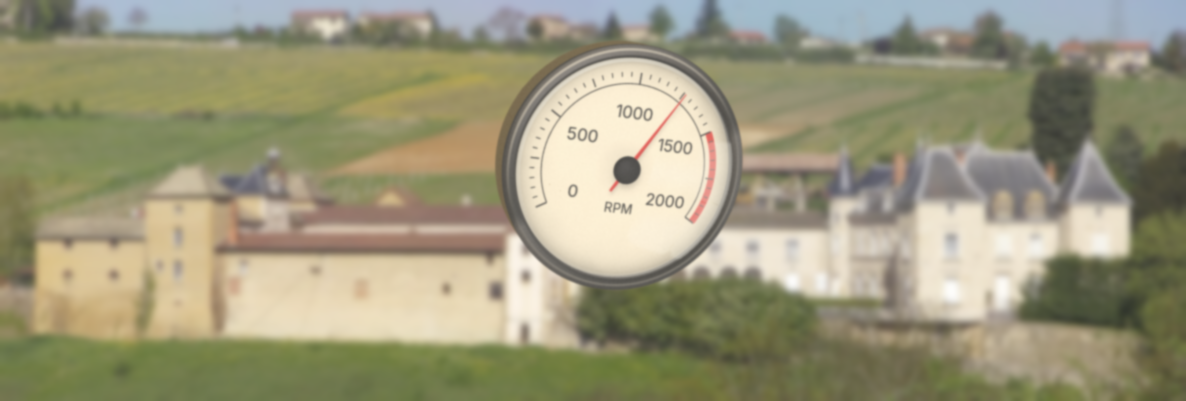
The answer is 1250 rpm
